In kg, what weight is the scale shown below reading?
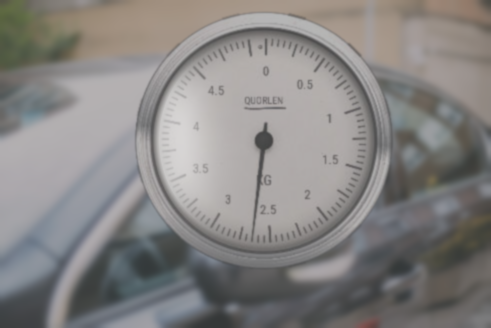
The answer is 2.65 kg
